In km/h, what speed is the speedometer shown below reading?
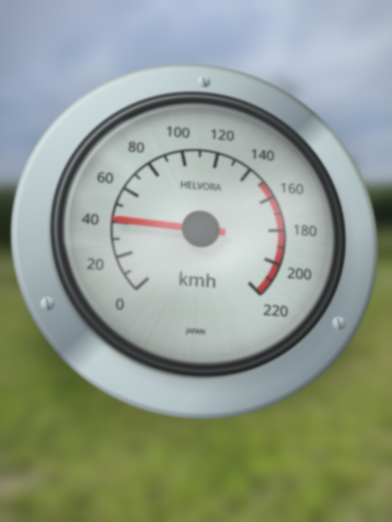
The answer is 40 km/h
